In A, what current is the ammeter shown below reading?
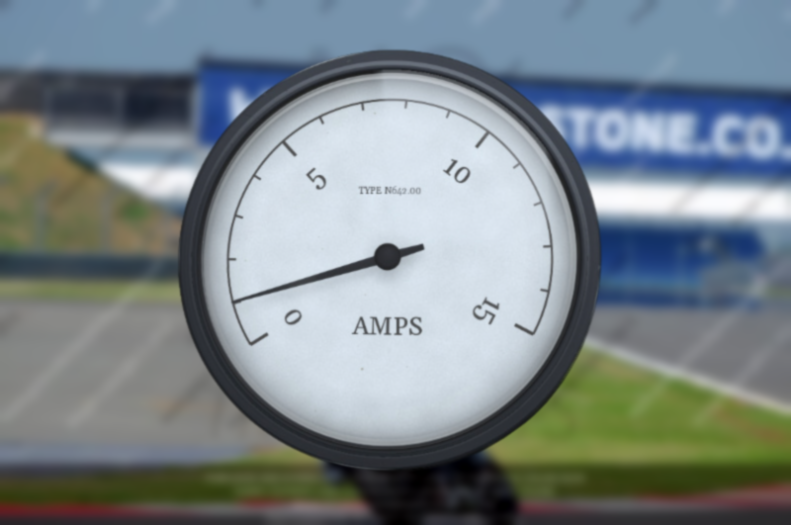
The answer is 1 A
